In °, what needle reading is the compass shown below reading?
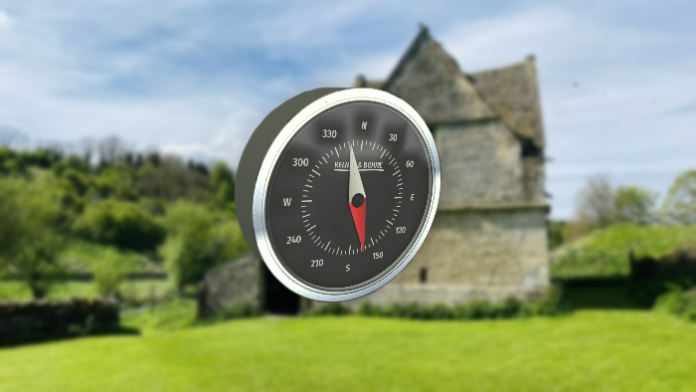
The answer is 165 °
